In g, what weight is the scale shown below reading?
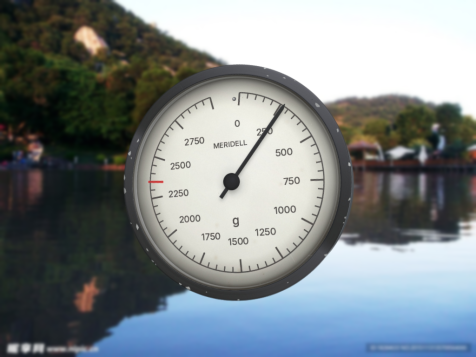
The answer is 275 g
